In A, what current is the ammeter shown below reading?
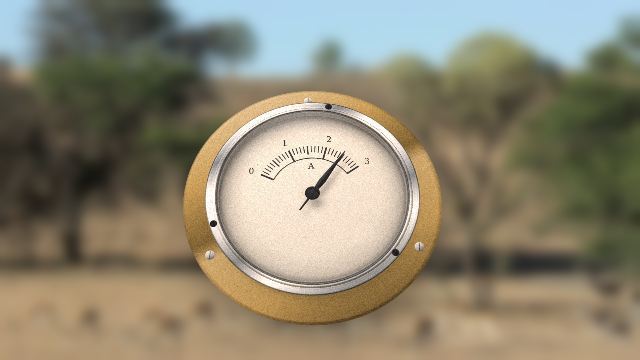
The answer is 2.5 A
